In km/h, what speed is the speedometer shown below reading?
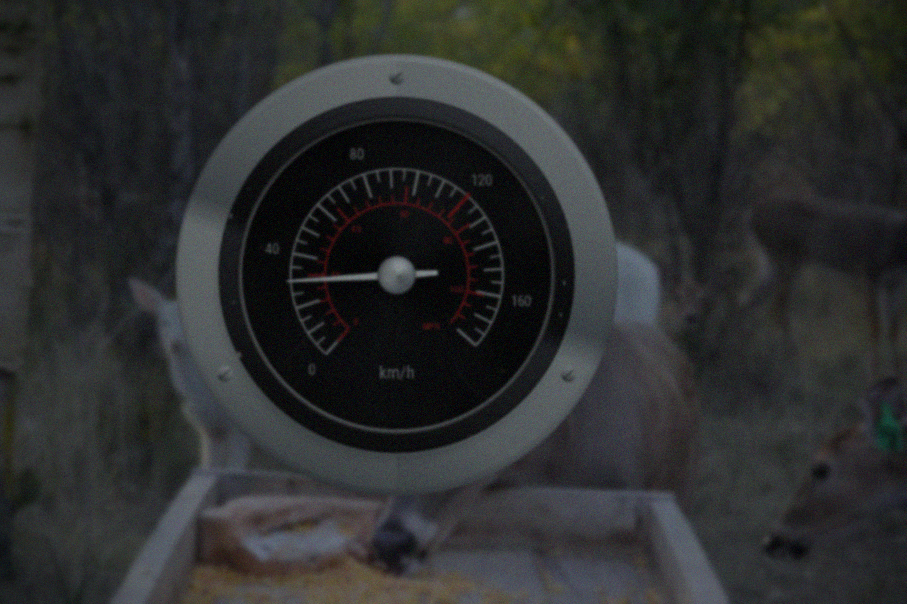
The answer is 30 km/h
